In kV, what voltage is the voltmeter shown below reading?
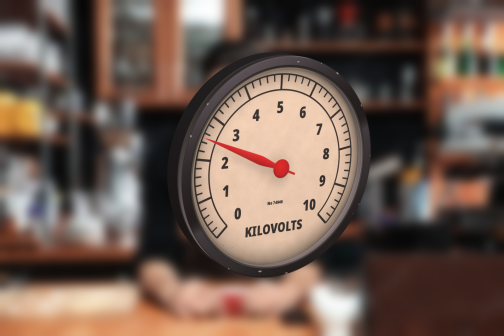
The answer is 2.5 kV
